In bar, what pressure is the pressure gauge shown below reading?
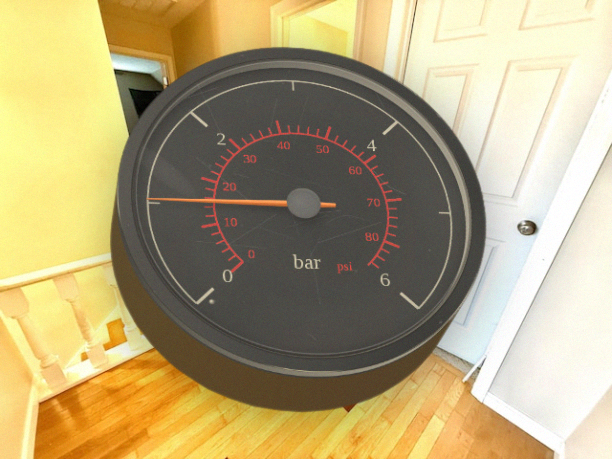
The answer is 1 bar
